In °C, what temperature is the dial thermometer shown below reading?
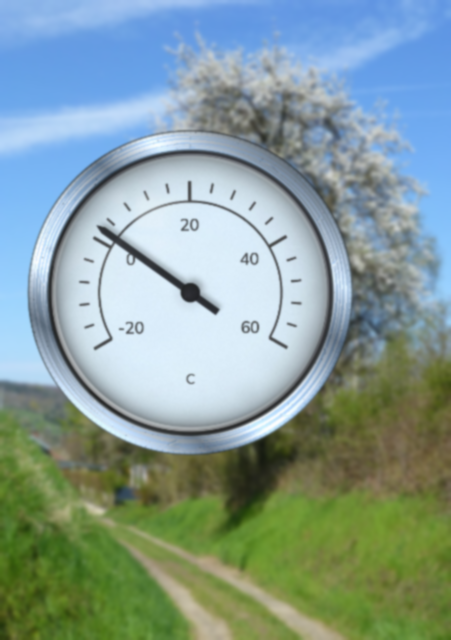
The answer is 2 °C
